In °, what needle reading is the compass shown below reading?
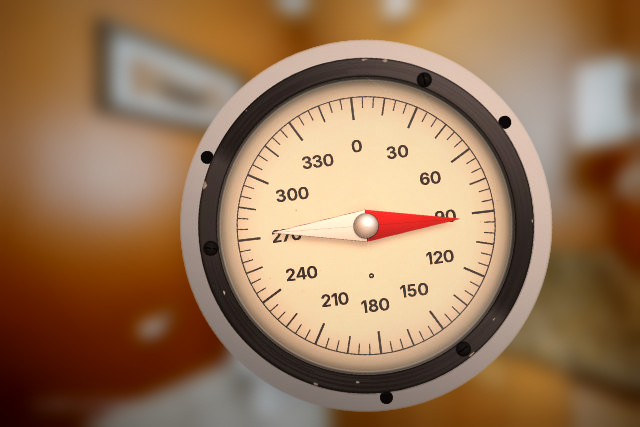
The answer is 92.5 °
